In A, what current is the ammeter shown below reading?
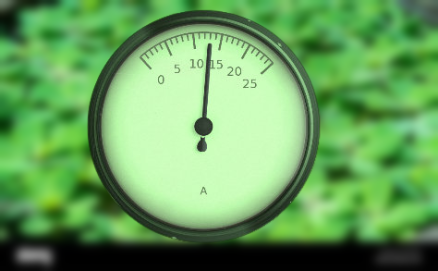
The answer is 13 A
